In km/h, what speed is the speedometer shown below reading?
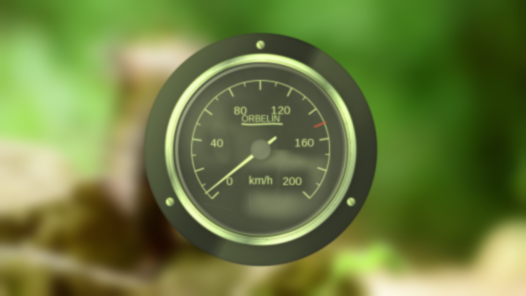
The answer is 5 km/h
